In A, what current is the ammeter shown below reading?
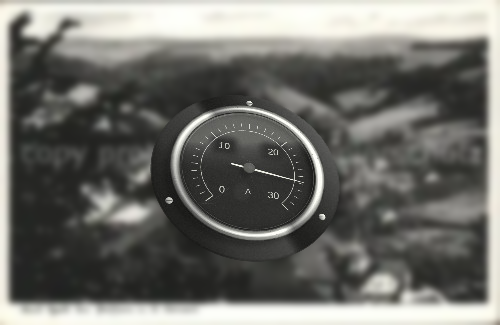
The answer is 26 A
